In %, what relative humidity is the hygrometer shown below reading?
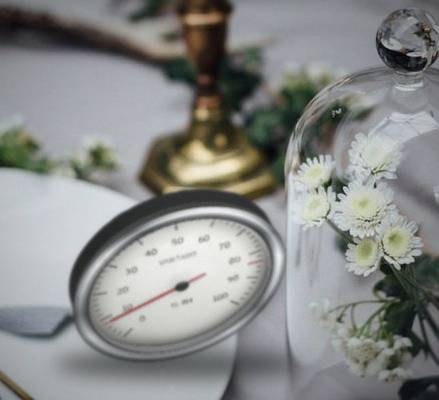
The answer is 10 %
